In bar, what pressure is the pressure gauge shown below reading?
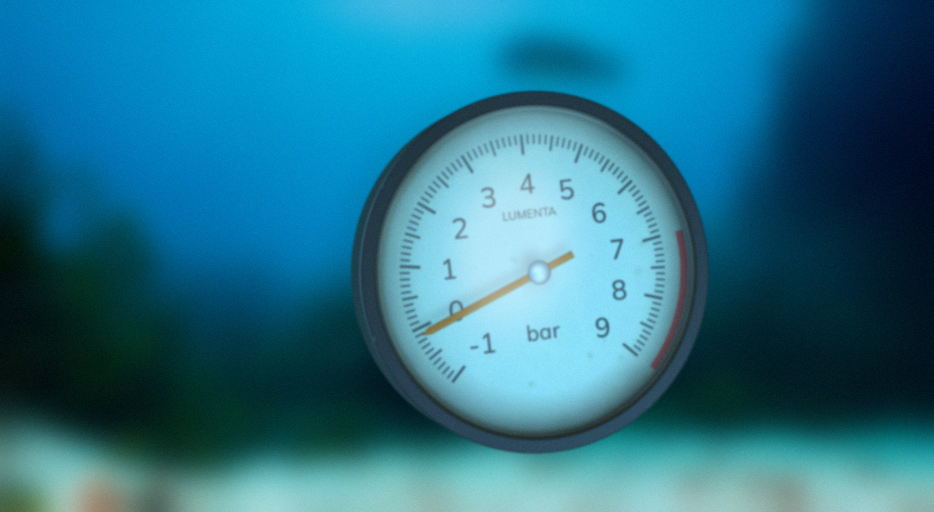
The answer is -0.1 bar
